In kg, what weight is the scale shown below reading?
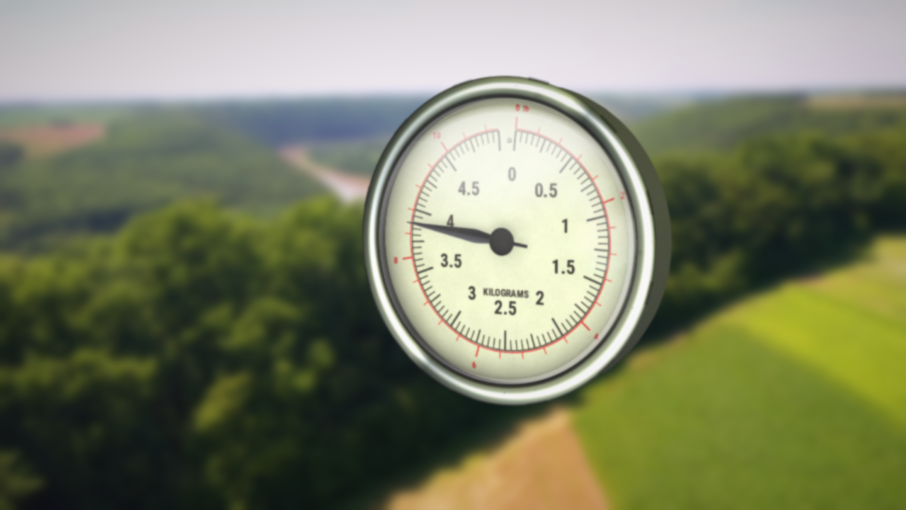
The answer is 3.9 kg
